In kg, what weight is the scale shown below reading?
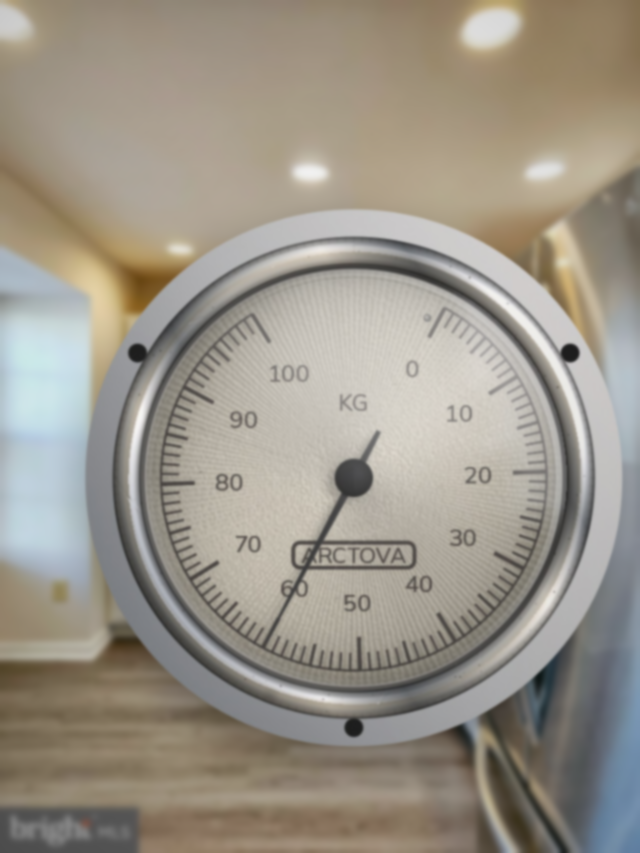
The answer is 60 kg
